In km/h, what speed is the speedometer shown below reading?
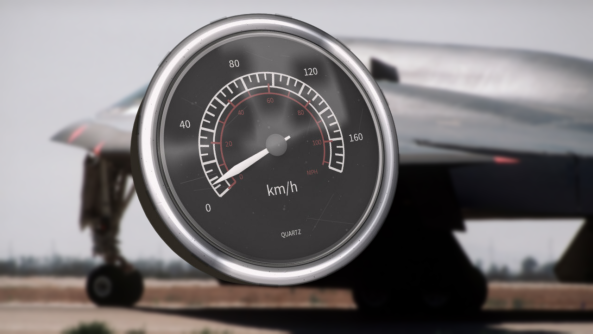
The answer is 7.5 km/h
